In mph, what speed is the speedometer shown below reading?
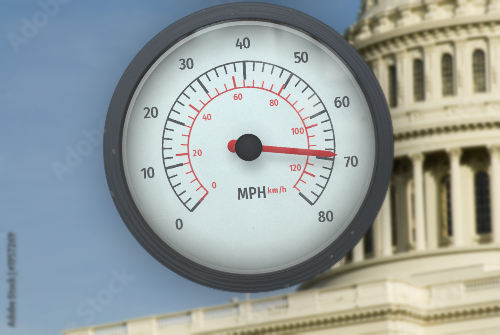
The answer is 69 mph
